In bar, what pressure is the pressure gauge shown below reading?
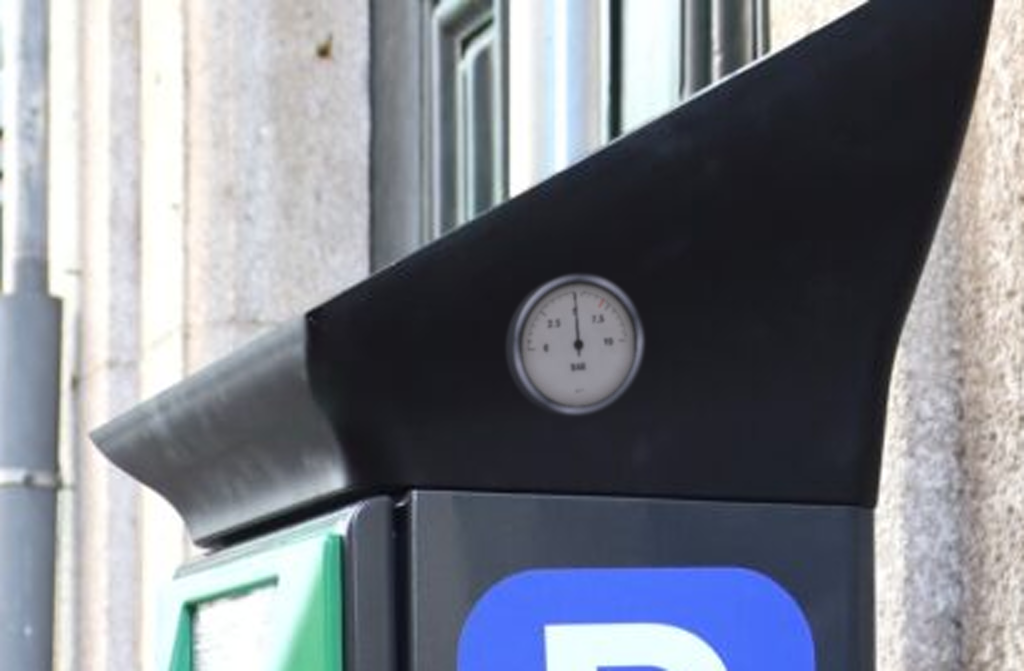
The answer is 5 bar
